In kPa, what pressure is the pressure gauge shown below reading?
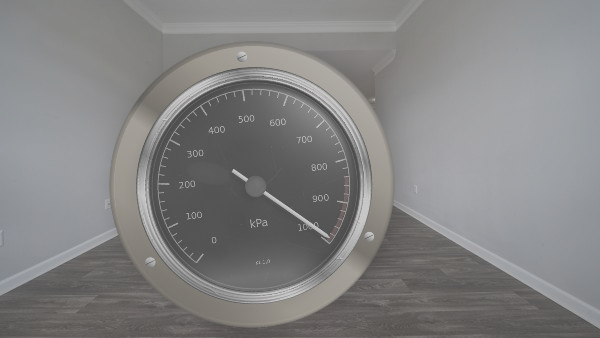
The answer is 990 kPa
